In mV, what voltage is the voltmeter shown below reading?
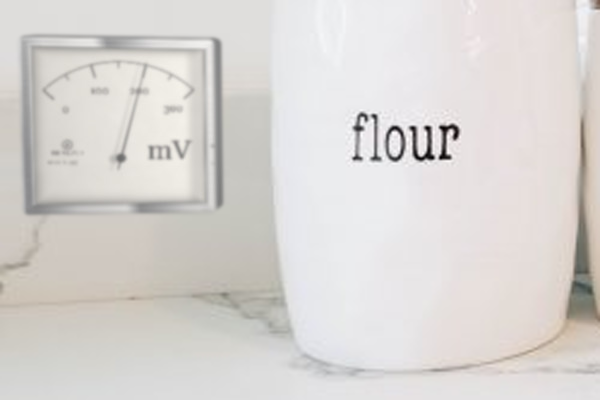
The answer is 200 mV
